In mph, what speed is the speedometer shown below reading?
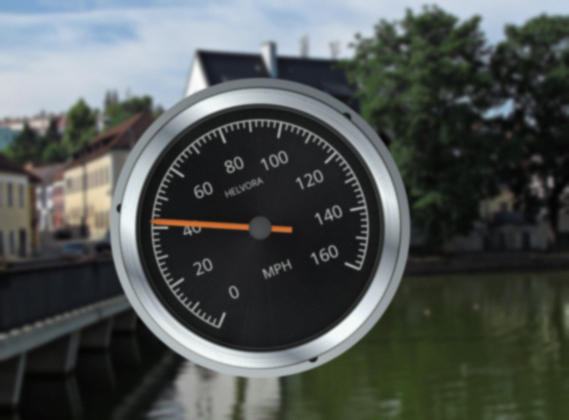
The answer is 42 mph
